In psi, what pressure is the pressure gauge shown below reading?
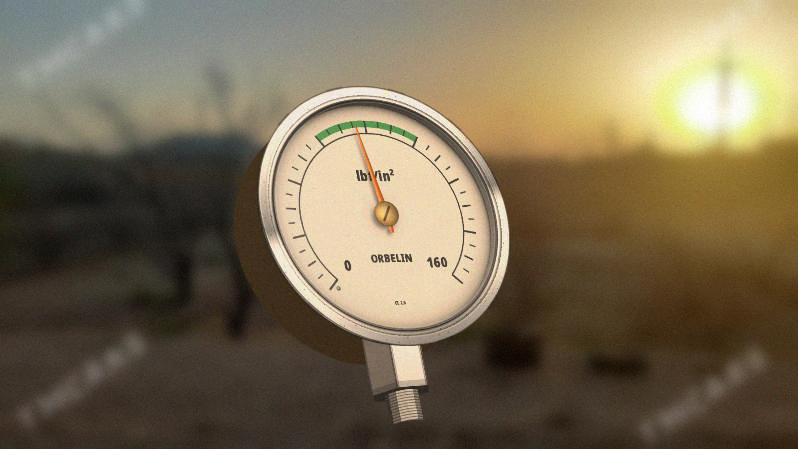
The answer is 75 psi
